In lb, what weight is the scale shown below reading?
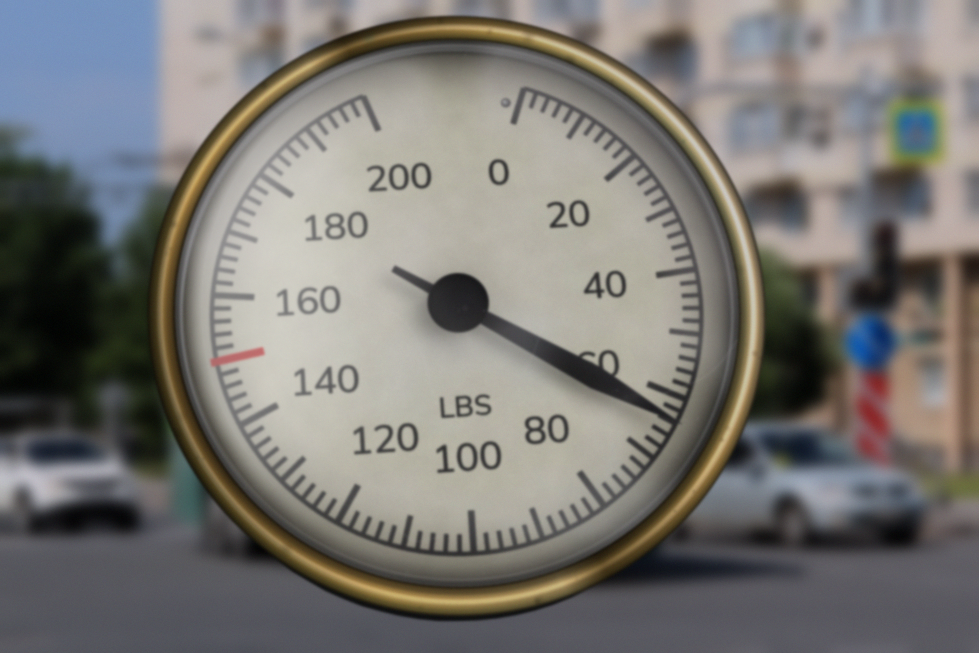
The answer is 64 lb
